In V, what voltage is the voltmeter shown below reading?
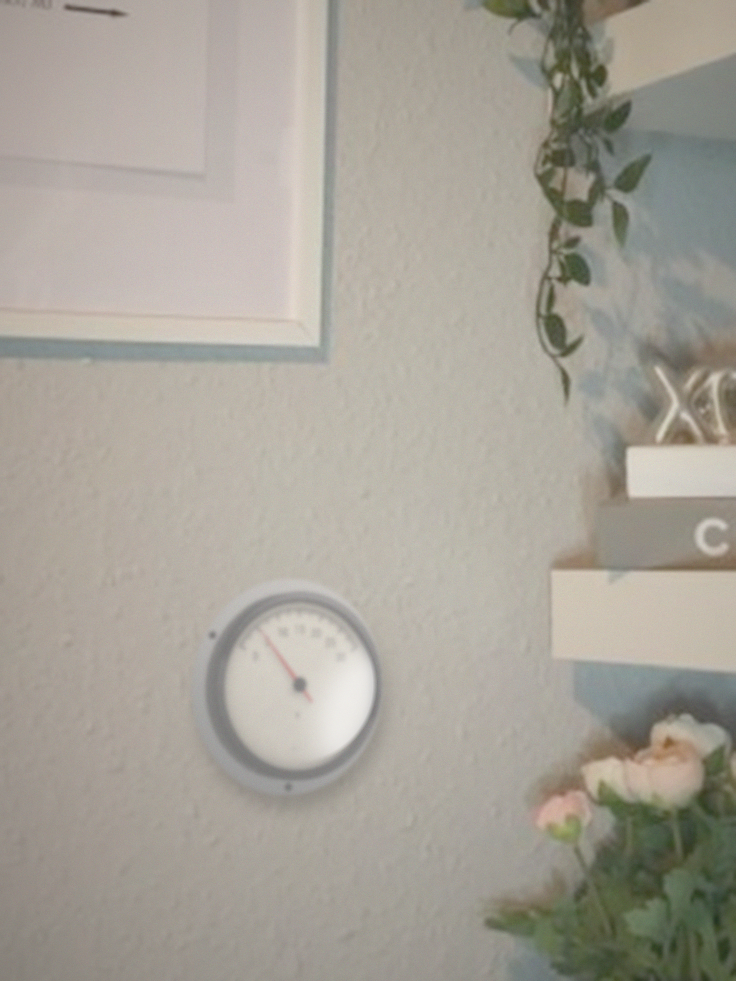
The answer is 5 V
